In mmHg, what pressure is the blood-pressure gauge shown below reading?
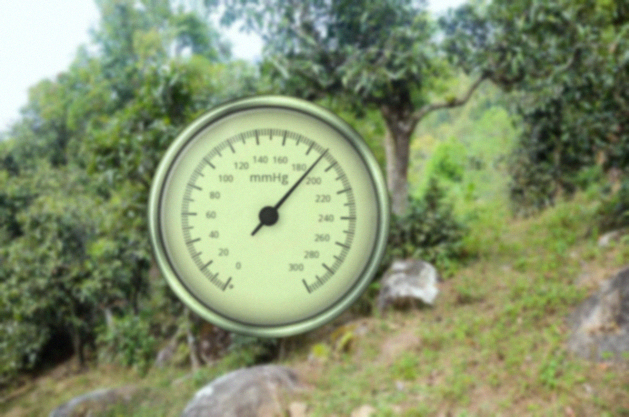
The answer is 190 mmHg
